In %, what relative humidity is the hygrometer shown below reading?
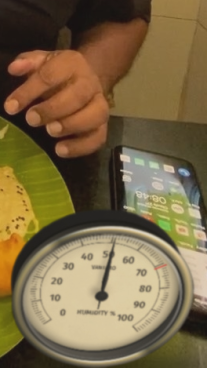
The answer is 50 %
